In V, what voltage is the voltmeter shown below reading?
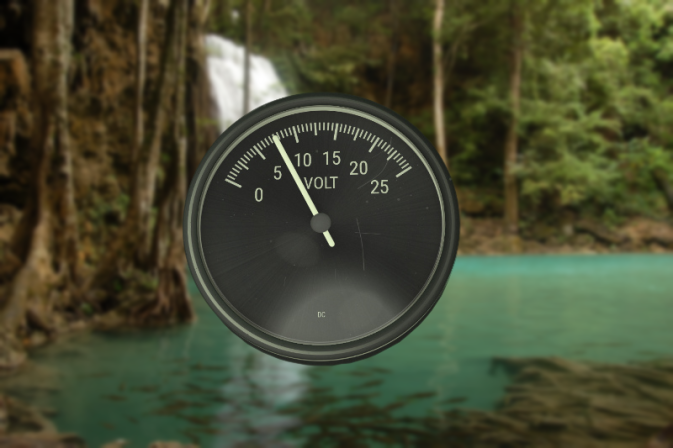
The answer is 7.5 V
